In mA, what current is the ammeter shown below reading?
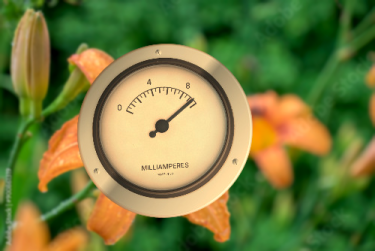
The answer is 9.5 mA
